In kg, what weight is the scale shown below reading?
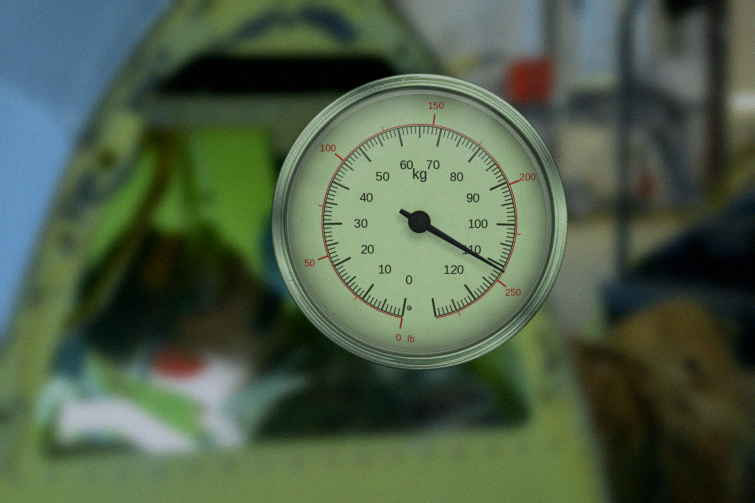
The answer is 111 kg
